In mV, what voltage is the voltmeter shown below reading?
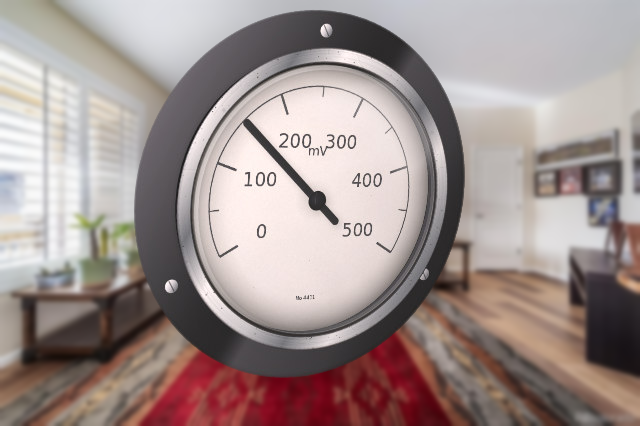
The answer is 150 mV
